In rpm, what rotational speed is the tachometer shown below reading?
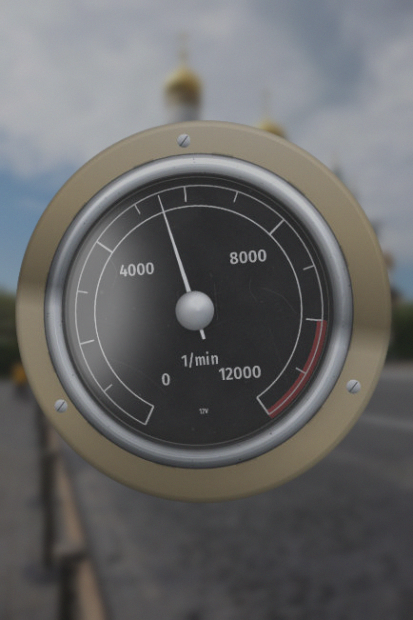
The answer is 5500 rpm
